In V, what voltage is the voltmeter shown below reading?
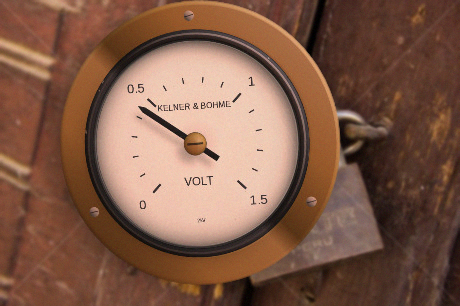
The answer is 0.45 V
